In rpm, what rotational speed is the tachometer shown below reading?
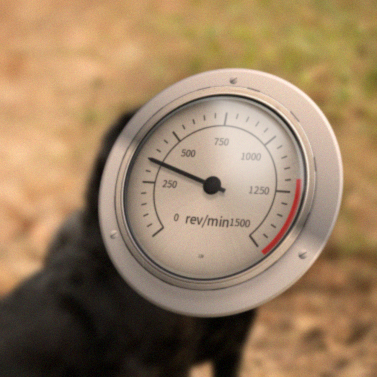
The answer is 350 rpm
